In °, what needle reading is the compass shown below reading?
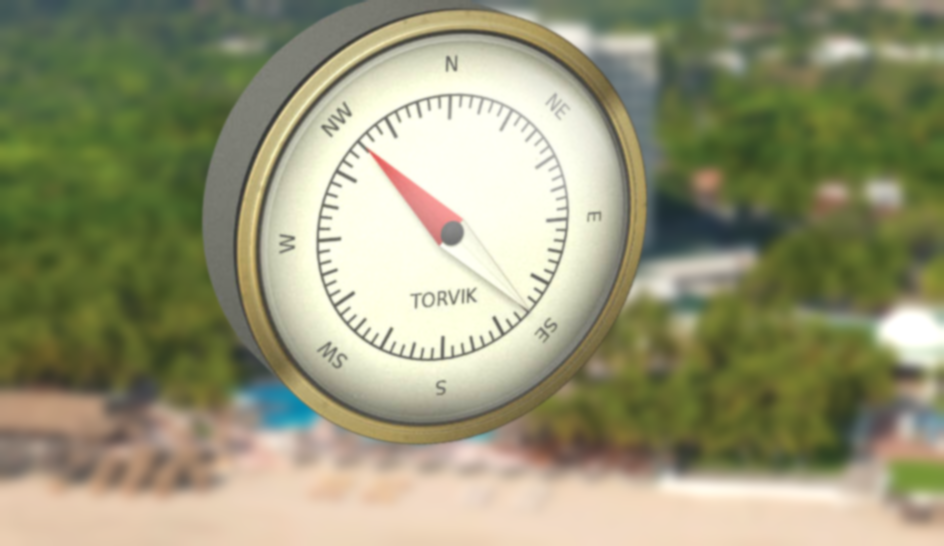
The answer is 315 °
